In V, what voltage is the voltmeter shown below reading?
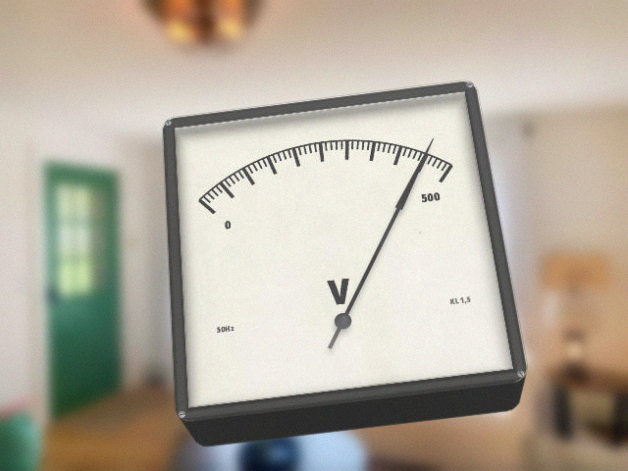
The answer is 450 V
